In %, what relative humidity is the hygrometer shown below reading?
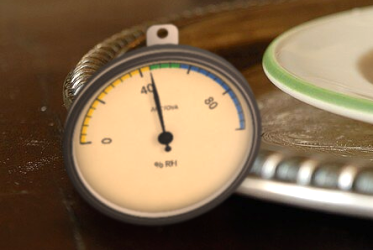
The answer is 44 %
